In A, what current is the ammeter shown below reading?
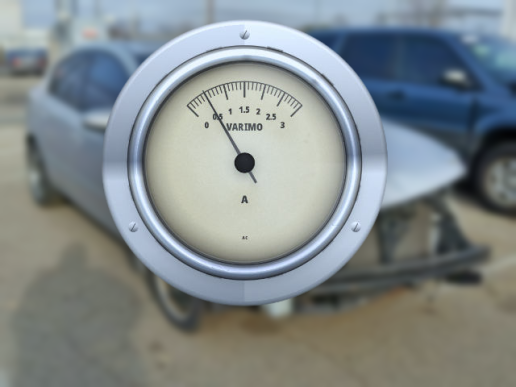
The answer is 0.5 A
